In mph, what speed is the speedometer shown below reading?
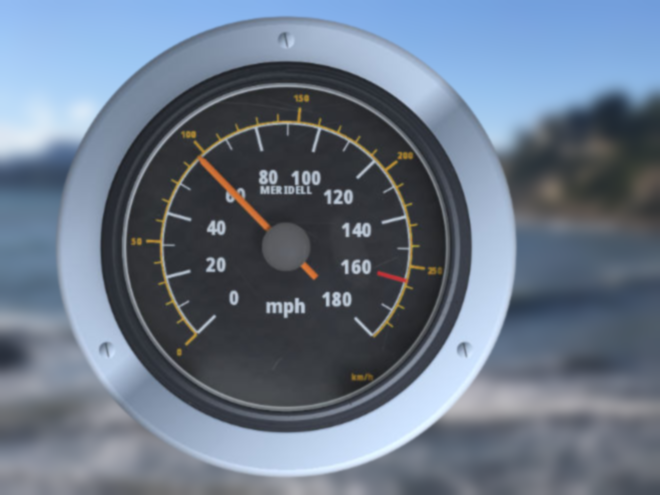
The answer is 60 mph
